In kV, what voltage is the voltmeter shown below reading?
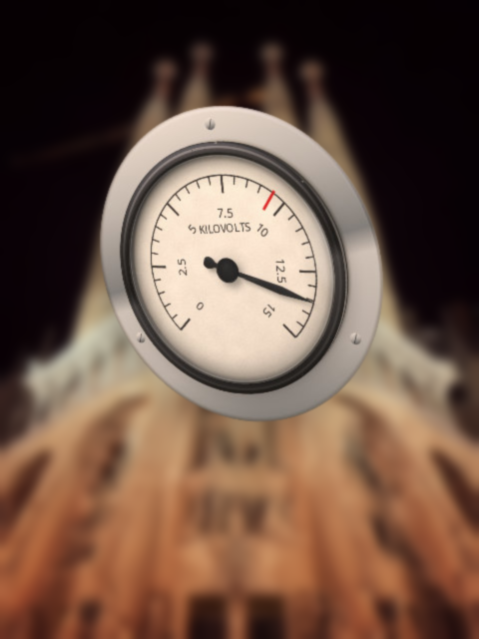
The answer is 13.5 kV
